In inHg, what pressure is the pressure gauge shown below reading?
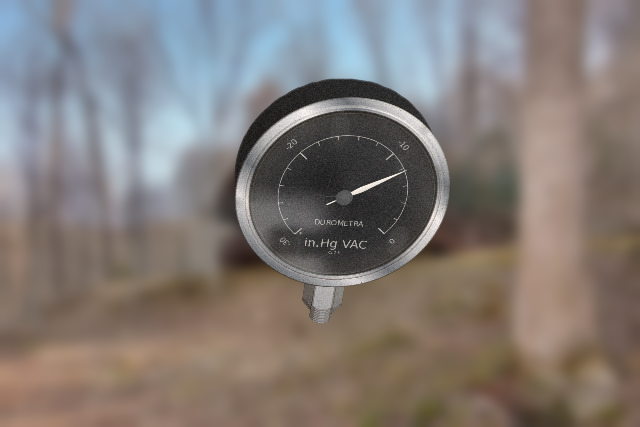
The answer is -8 inHg
